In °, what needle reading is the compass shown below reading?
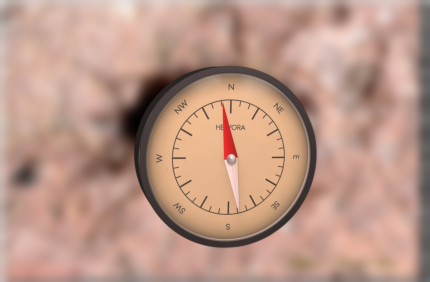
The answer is 350 °
